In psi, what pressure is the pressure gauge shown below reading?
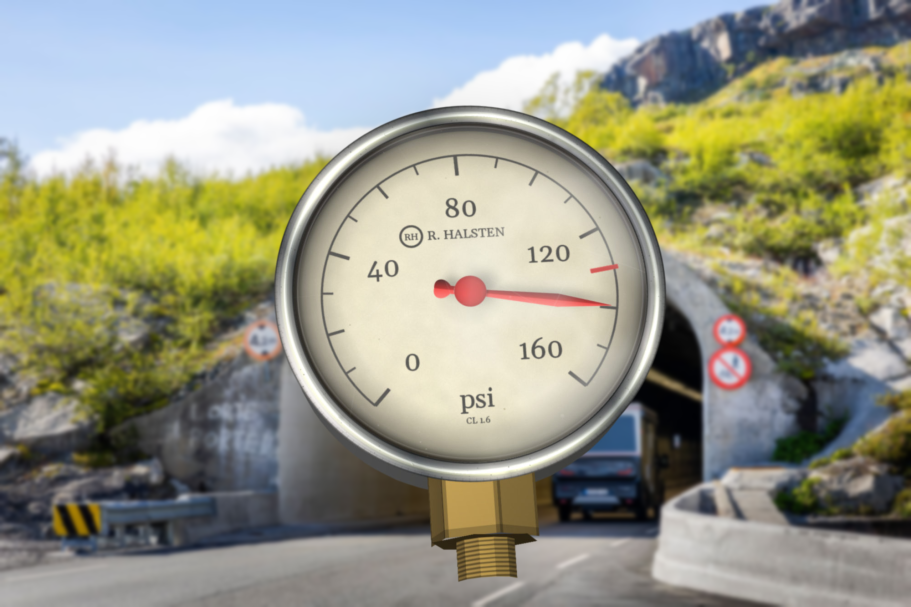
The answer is 140 psi
